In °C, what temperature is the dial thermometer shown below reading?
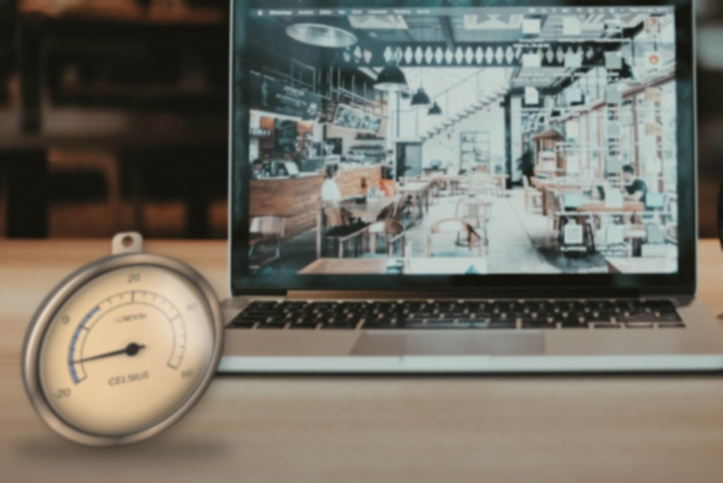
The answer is -12 °C
